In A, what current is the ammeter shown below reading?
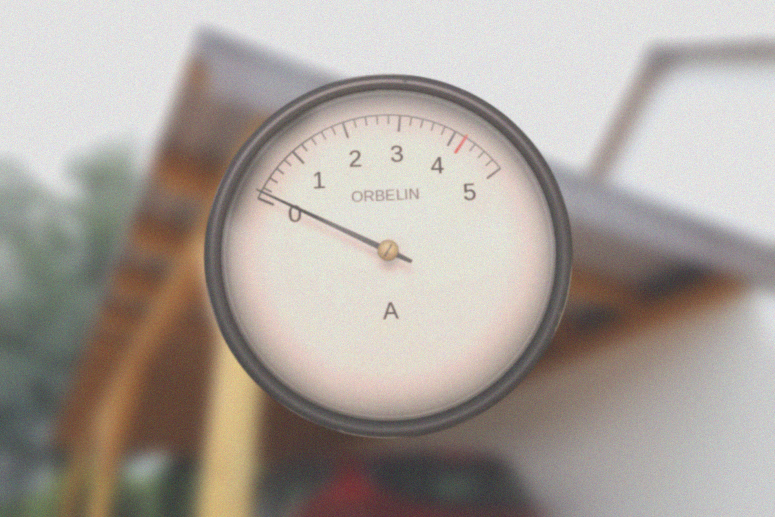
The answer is 0.1 A
